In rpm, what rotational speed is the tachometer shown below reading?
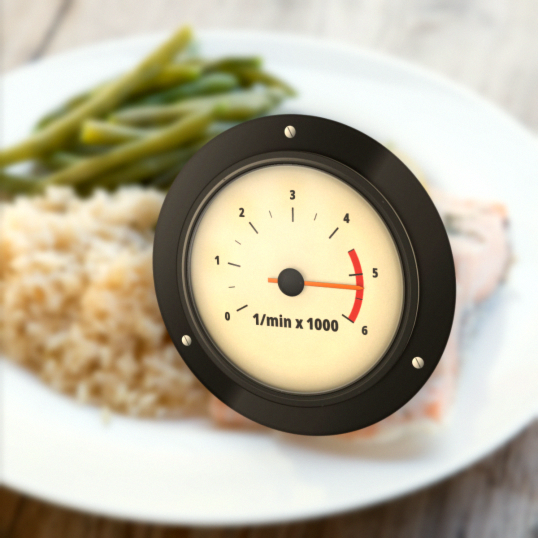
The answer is 5250 rpm
